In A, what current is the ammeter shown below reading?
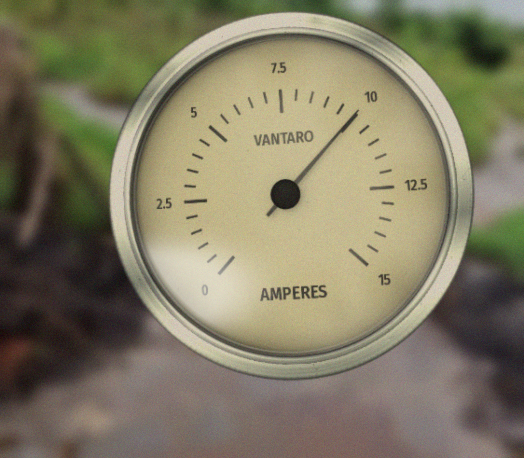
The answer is 10 A
